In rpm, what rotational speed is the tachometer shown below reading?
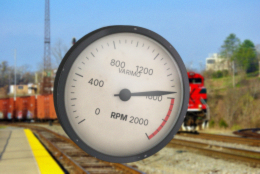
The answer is 1550 rpm
